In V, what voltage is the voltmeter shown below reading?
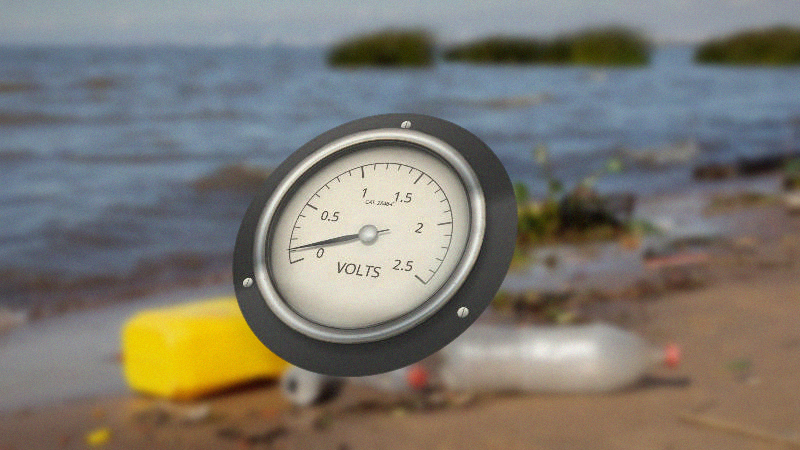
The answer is 0.1 V
